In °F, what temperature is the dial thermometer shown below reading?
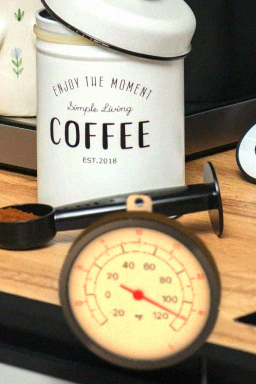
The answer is 110 °F
